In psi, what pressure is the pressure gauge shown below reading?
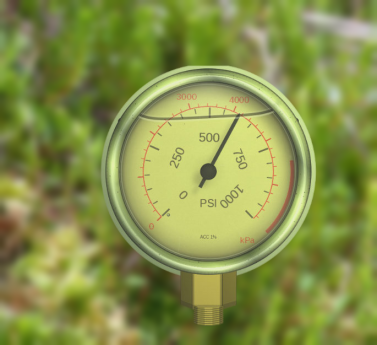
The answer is 600 psi
